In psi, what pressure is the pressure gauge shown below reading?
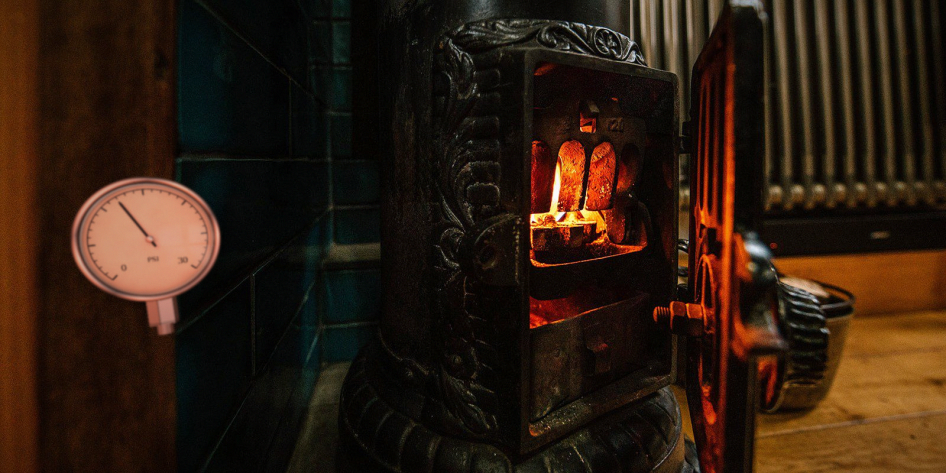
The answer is 12 psi
